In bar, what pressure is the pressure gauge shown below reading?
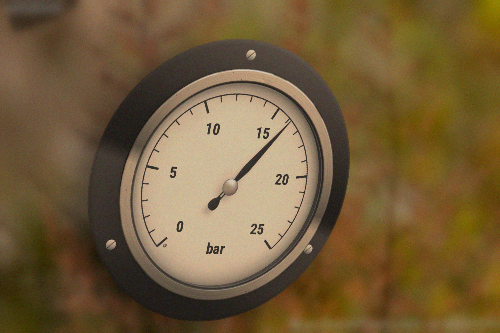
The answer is 16 bar
